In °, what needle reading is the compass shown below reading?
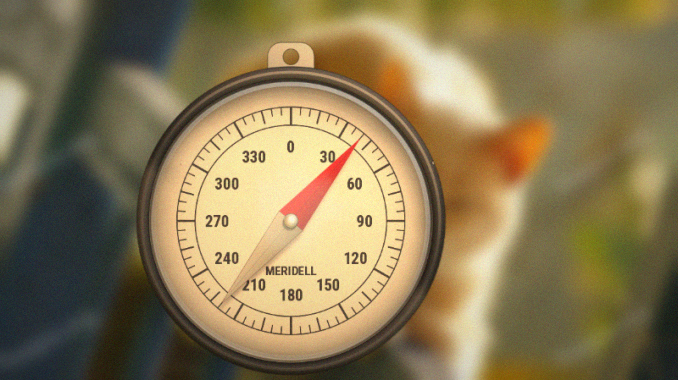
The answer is 40 °
